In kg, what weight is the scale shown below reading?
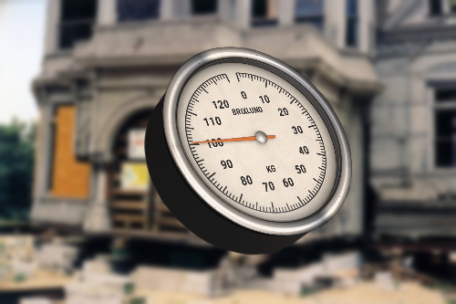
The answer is 100 kg
